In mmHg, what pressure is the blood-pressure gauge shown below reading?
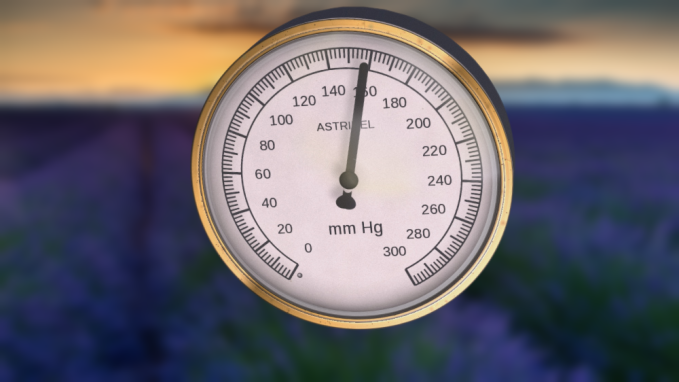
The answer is 158 mmHg
